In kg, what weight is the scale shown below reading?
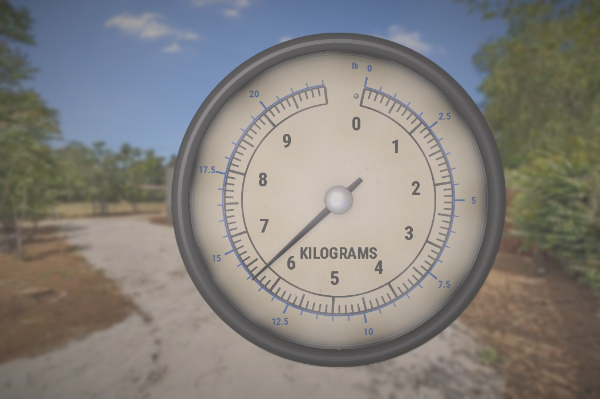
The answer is 6.3 kg
